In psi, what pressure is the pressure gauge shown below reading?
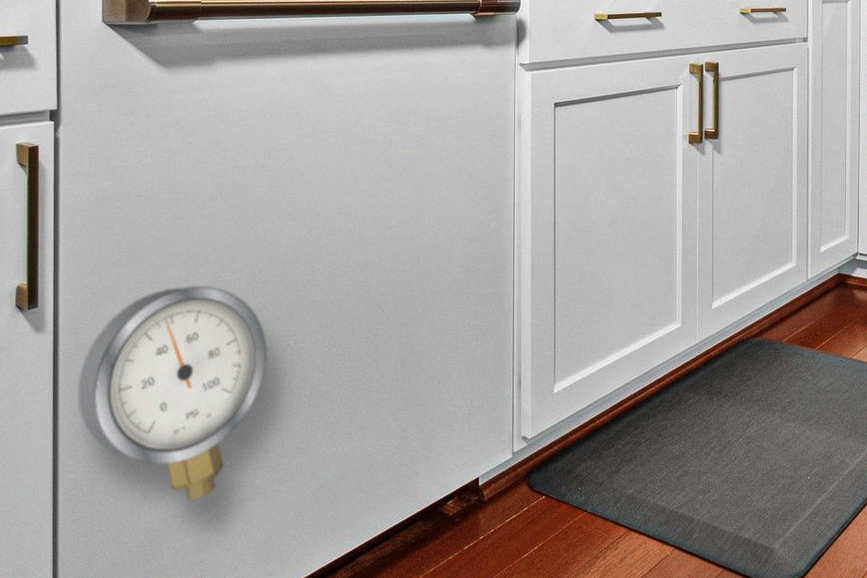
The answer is 47.5 psi
